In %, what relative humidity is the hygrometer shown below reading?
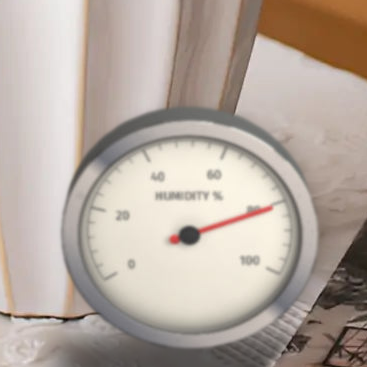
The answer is 80 %
